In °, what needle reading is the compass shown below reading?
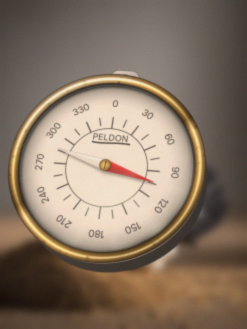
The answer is 105 °
